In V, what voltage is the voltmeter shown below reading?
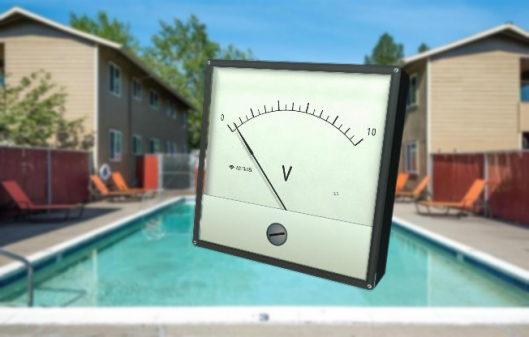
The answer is 0.5 V
